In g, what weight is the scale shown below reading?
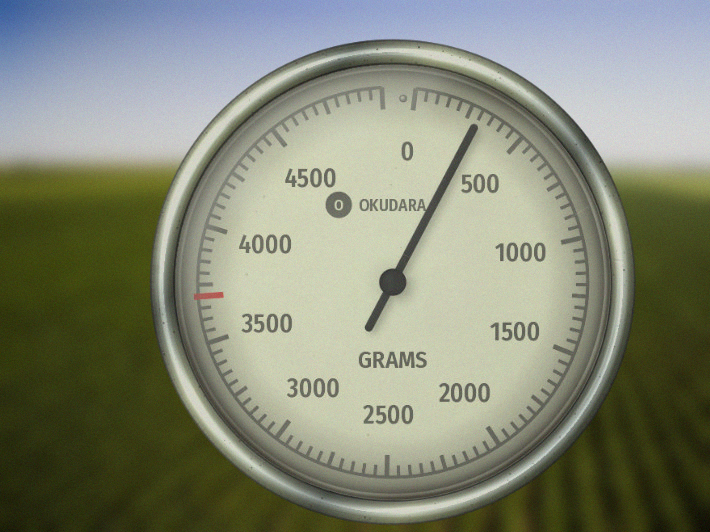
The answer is 300 g
